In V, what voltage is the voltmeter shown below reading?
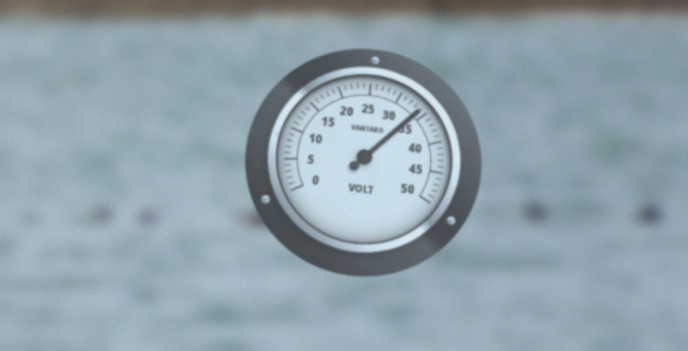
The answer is 34 V
